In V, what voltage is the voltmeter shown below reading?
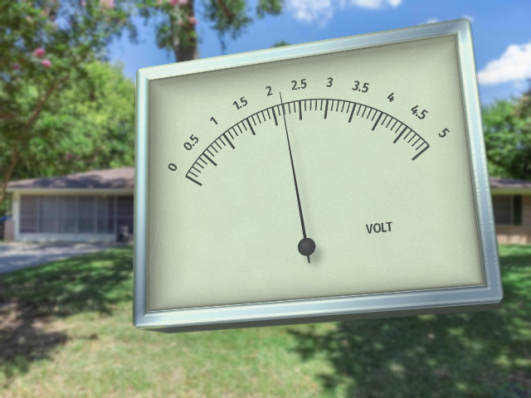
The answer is 2.2 V
